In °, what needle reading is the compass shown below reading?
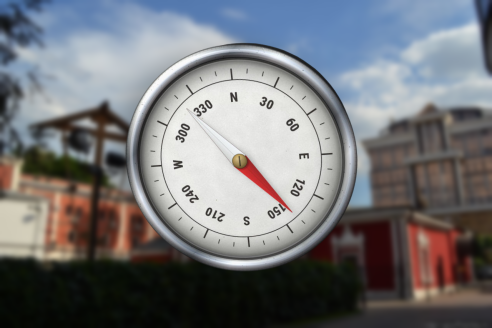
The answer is 140 °
